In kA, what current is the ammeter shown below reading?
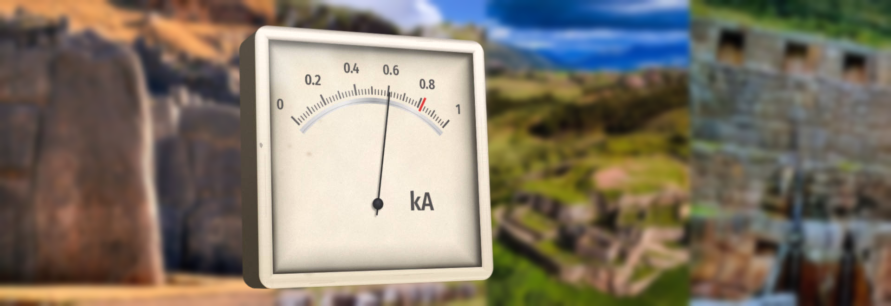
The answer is 0.6 kA
